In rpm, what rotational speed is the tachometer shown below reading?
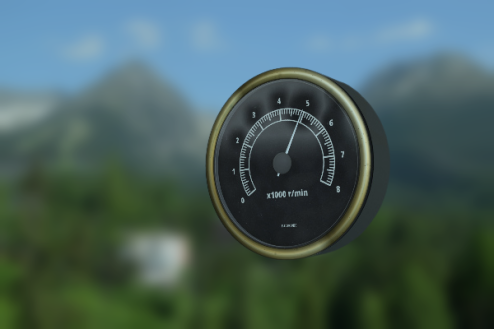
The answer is 5000 rpm
